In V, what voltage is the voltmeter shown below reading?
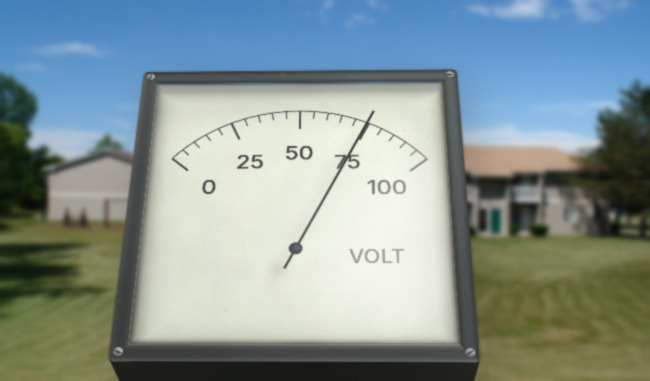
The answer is 75 V
